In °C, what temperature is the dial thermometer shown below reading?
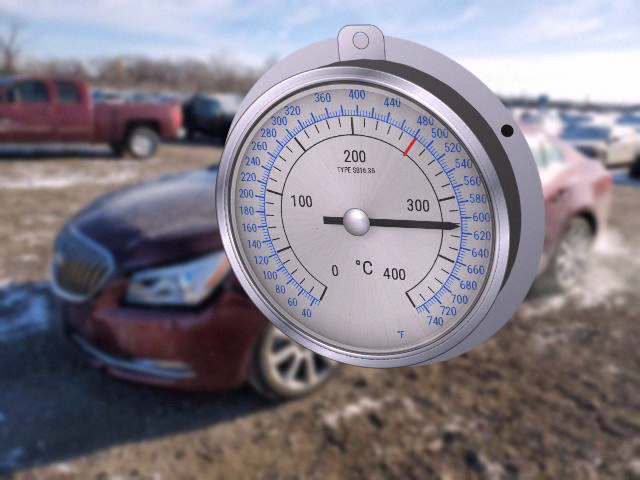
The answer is 320 °C
